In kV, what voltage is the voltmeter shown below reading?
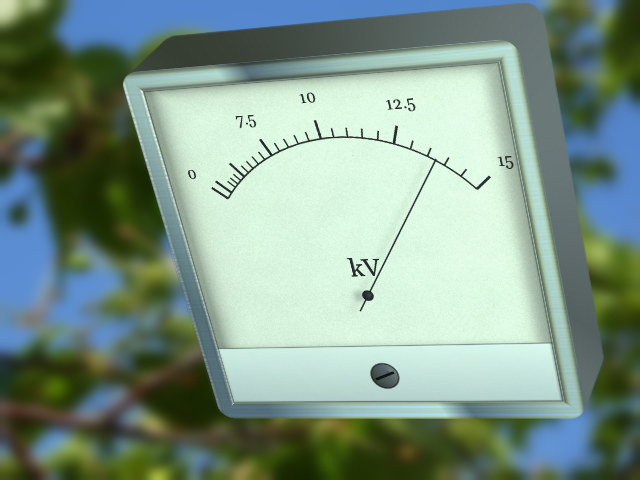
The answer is 13.75 kV
